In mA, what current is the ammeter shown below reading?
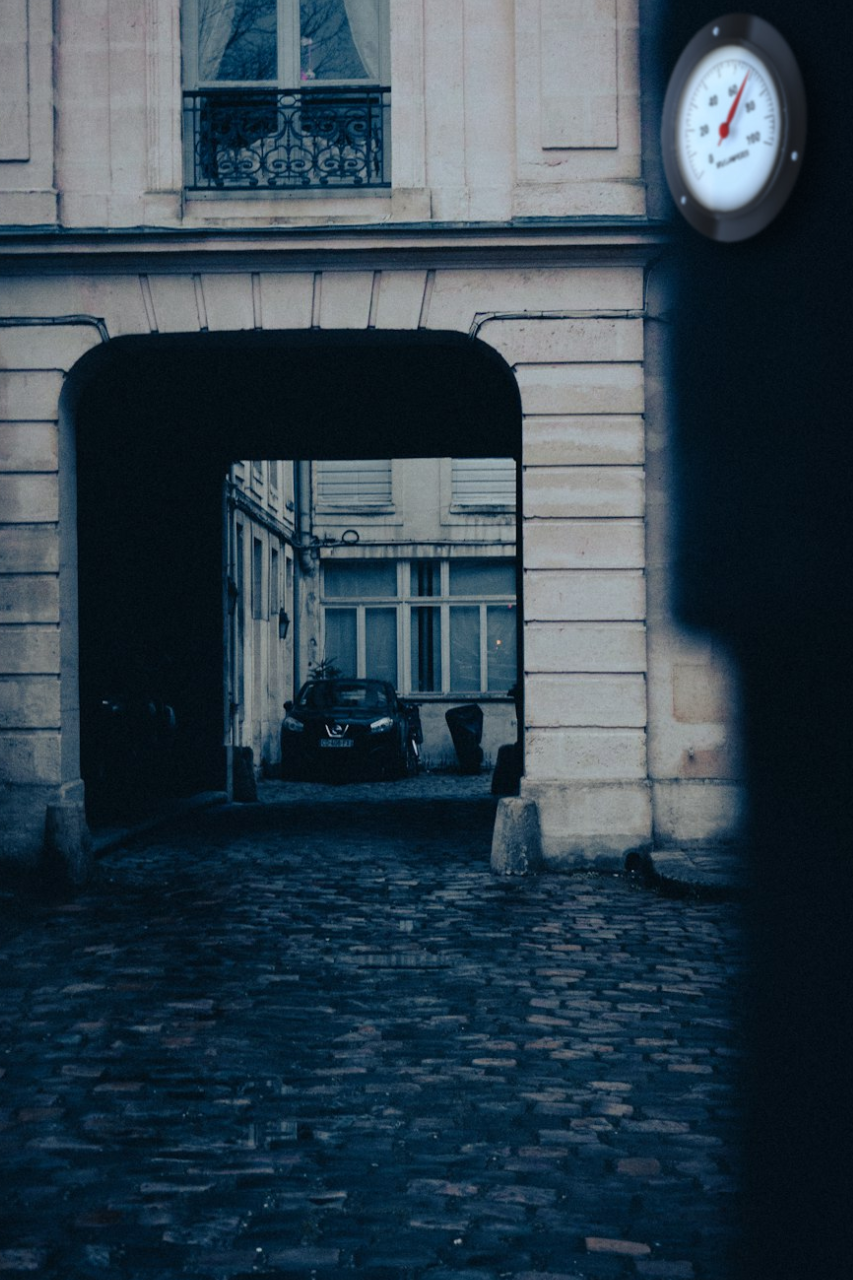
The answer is 70 mA
